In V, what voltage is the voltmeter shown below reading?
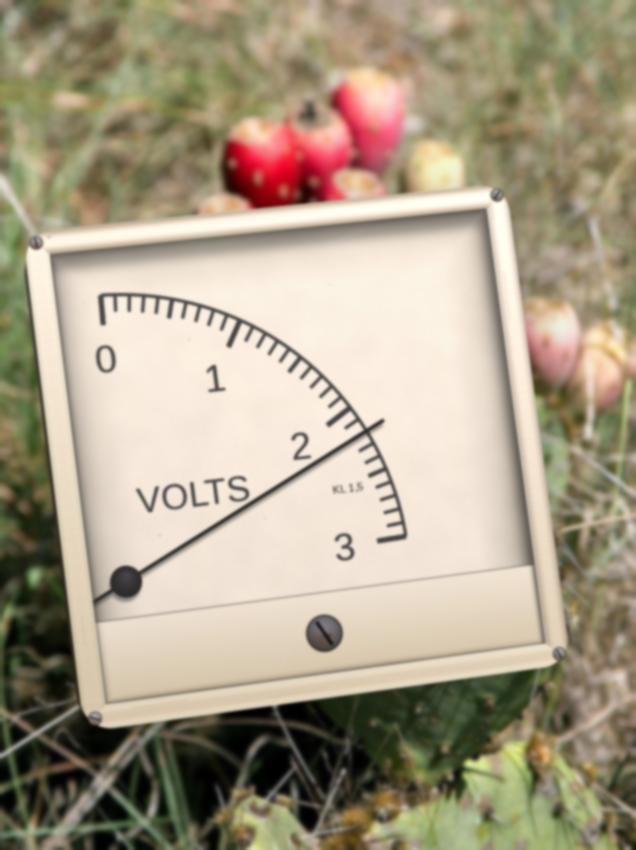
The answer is 2.2 V
